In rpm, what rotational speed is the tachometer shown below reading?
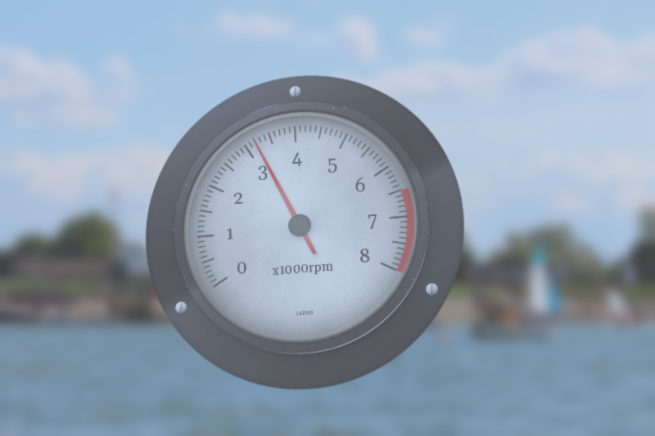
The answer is 3200 rpm
